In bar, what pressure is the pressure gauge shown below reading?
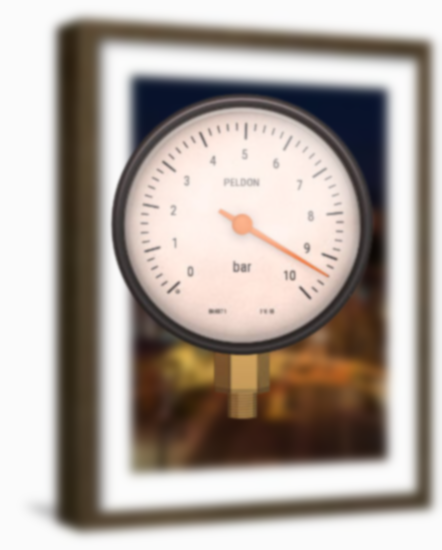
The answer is 9.4 bar
